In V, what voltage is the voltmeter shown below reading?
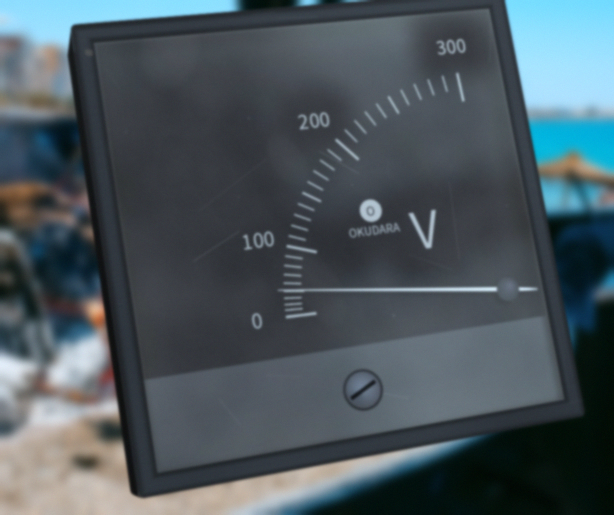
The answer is 50 V
